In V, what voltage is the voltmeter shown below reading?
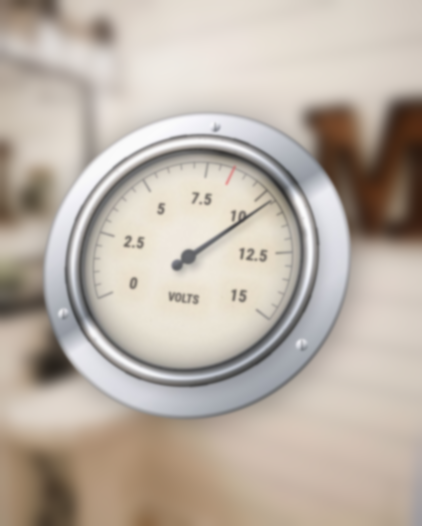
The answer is 10.5 V
